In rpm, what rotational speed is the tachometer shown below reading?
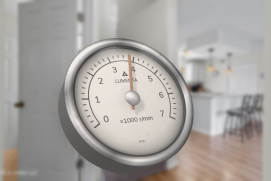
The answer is 3800 rpm
